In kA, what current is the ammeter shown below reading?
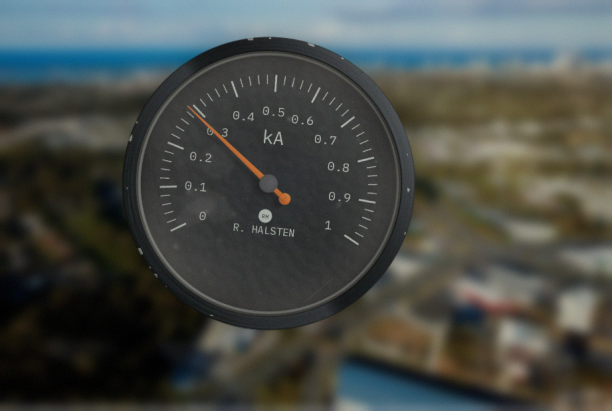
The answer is 0.29 kA
